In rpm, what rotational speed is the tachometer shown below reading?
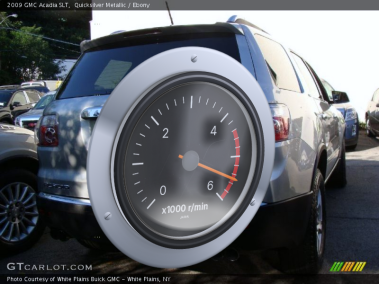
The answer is 5500 rpm
